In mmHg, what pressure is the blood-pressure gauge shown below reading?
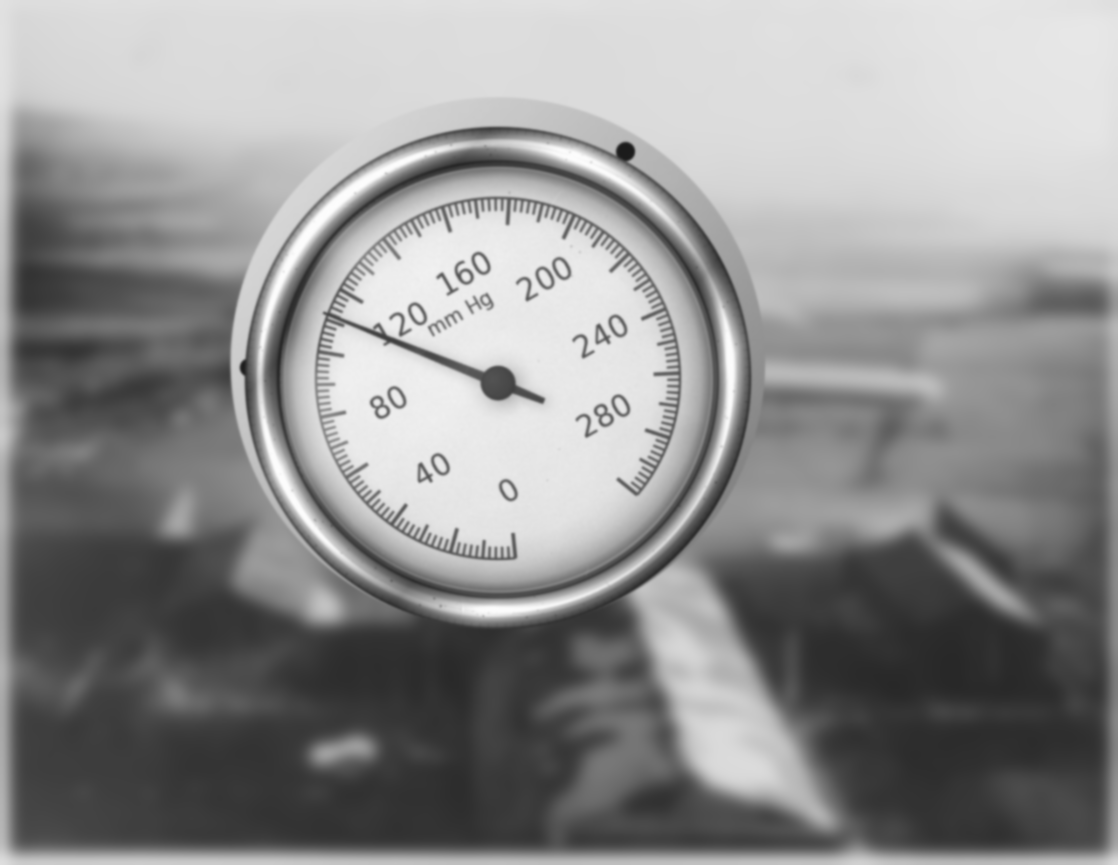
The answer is 112 mmHg
